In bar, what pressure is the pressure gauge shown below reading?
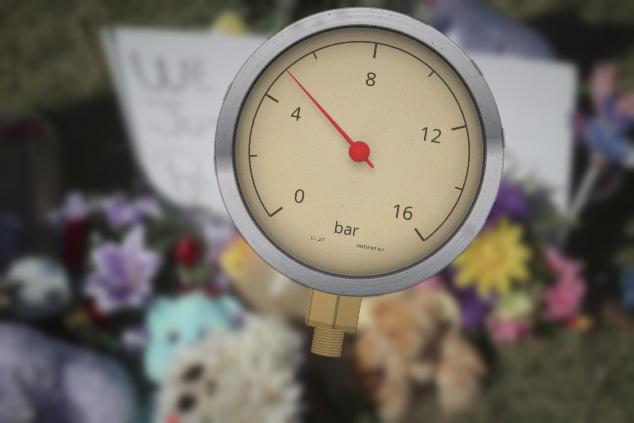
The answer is 5 bar
